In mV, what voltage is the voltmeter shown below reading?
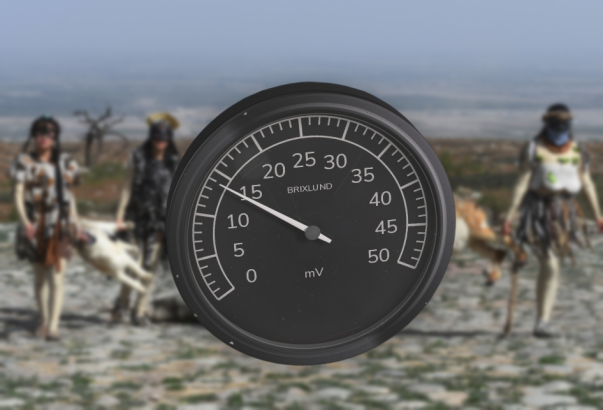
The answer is 14 mV
